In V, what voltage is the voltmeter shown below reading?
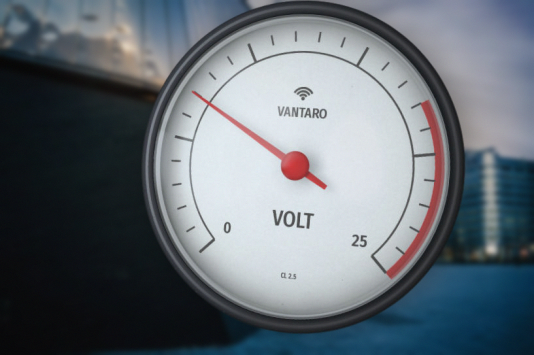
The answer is 7 V
